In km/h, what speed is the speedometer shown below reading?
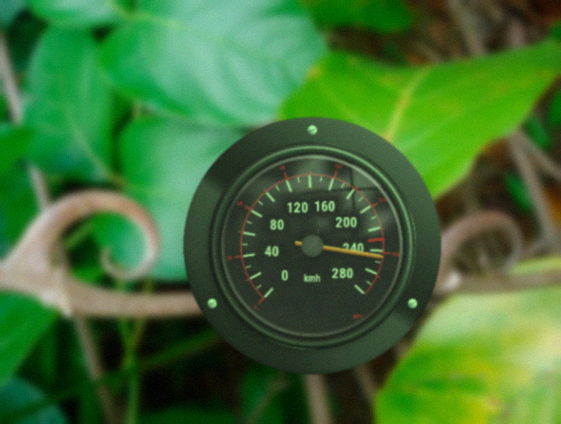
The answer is 245 km/h
